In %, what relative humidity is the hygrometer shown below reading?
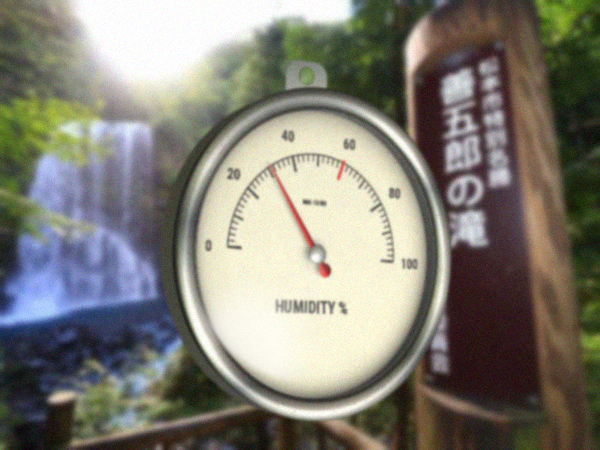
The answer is 30 %
